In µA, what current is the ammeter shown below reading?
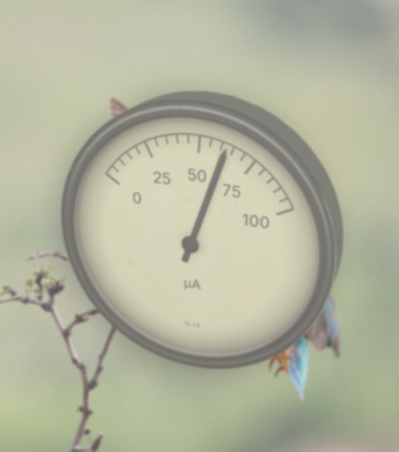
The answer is 62.5 µA
